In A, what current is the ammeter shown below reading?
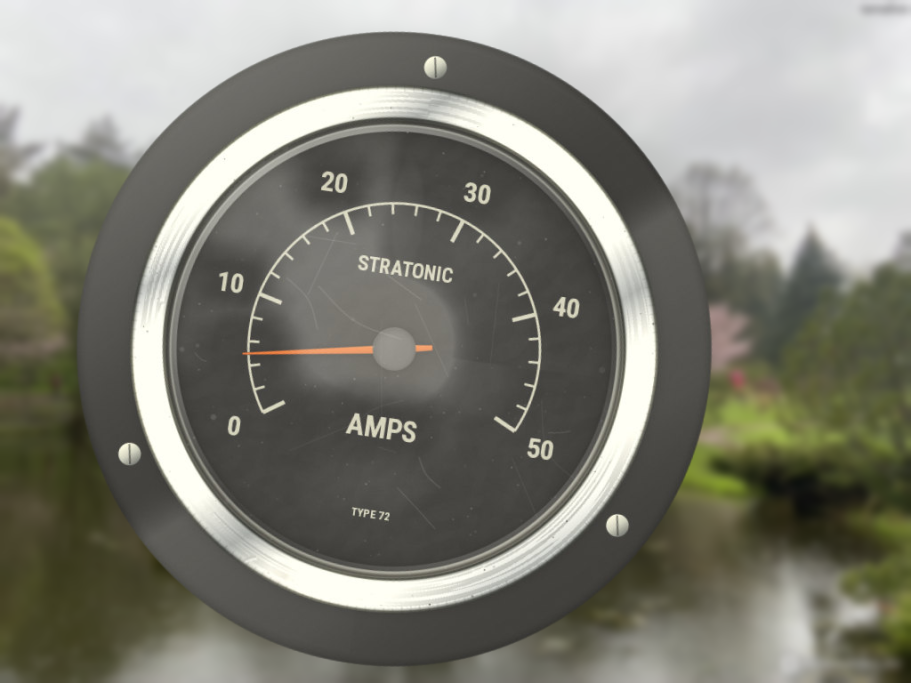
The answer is 5 A
